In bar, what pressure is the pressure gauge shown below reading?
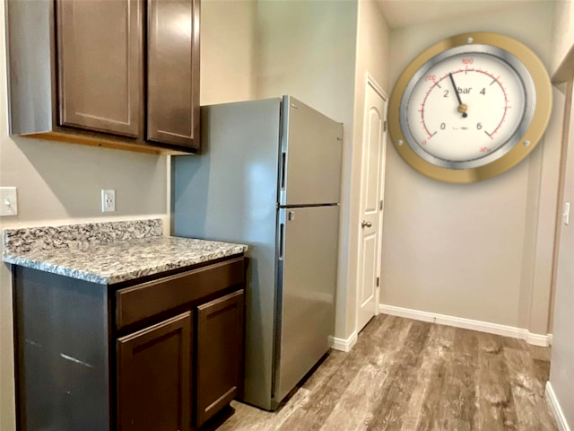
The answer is 2.5 bar
